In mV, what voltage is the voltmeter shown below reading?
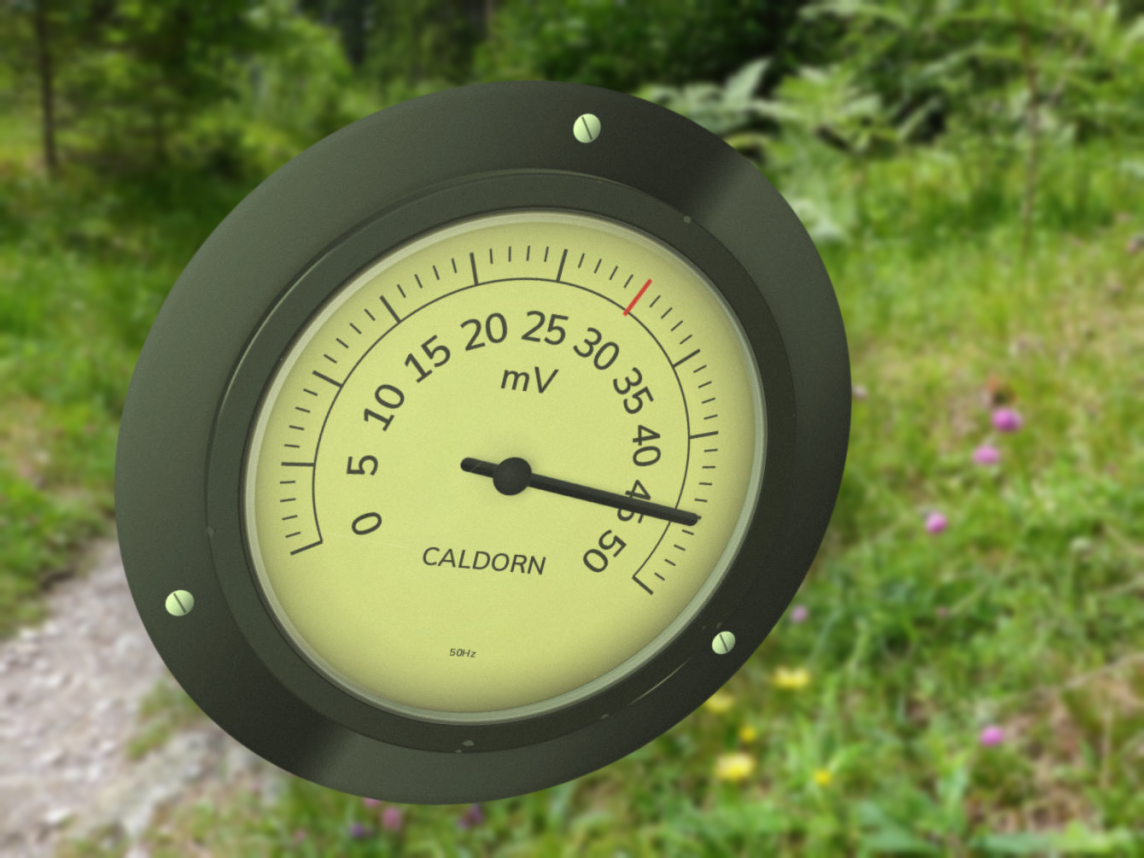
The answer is 45 mV
